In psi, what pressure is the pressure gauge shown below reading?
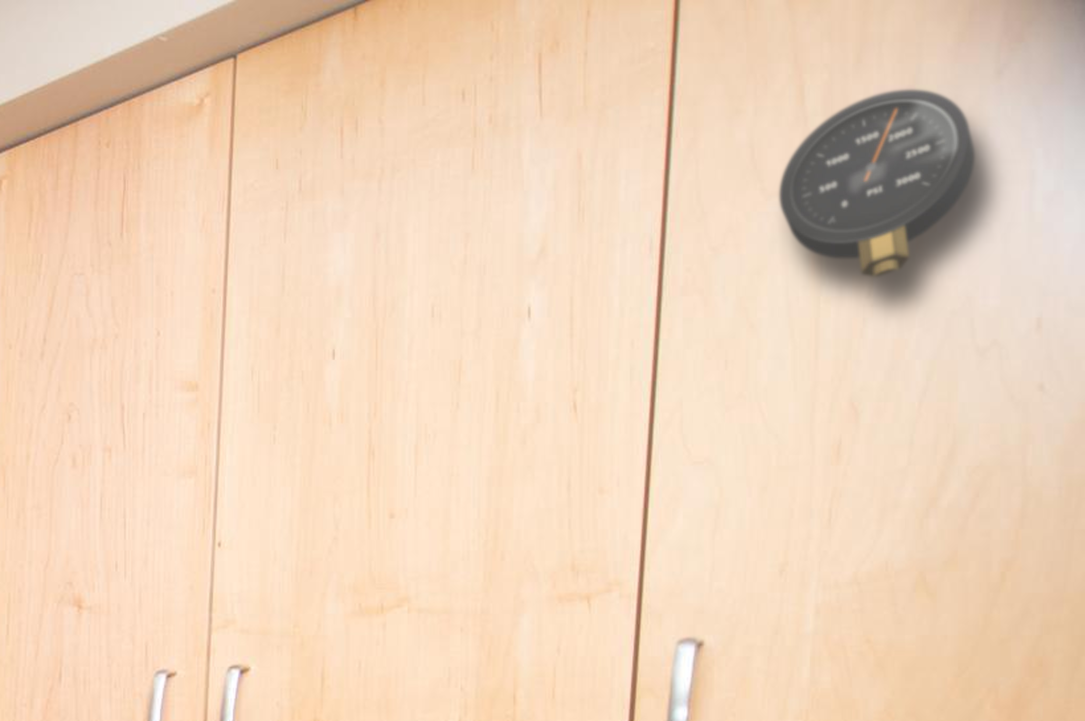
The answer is 1800 psi
